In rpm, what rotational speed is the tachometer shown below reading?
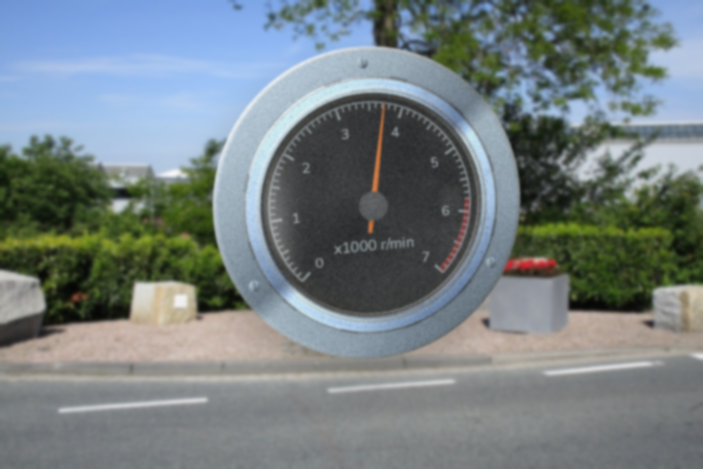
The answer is 3700 rpm
